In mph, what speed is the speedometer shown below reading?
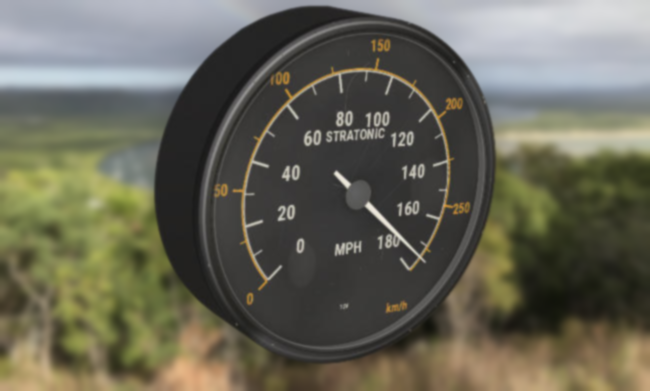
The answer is 175 mph
